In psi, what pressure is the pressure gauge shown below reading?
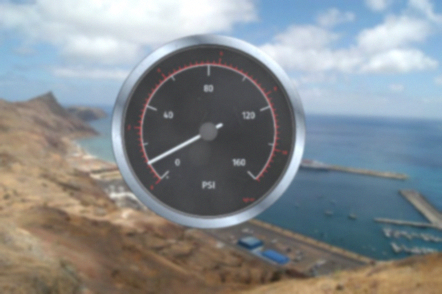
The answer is 10 psi
